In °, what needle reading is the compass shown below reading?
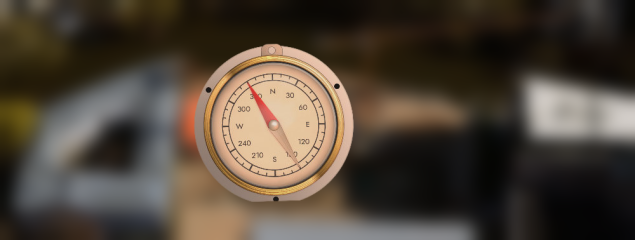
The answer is 330 °
